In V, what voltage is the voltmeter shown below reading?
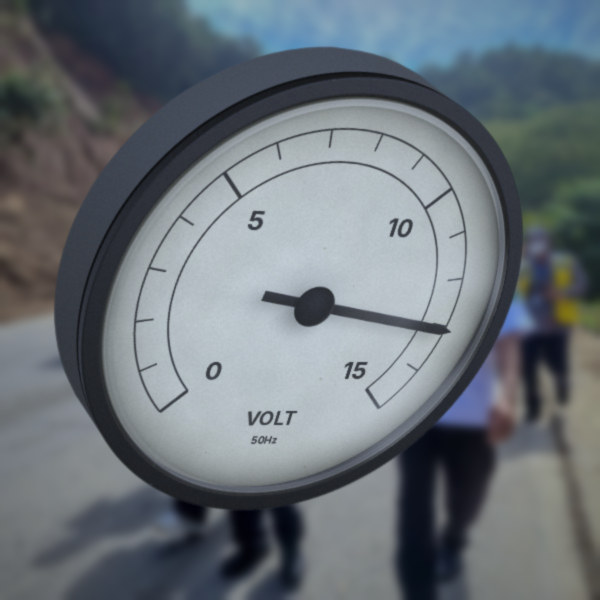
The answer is 13 V
